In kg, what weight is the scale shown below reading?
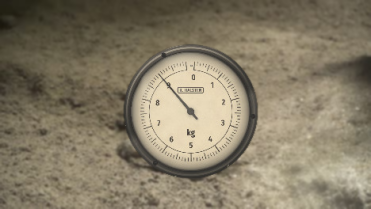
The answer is 9 kg
